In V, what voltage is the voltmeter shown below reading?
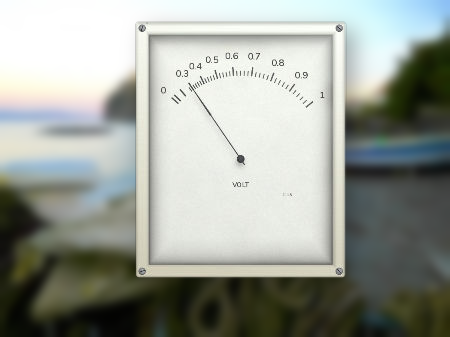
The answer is 0.3 V
